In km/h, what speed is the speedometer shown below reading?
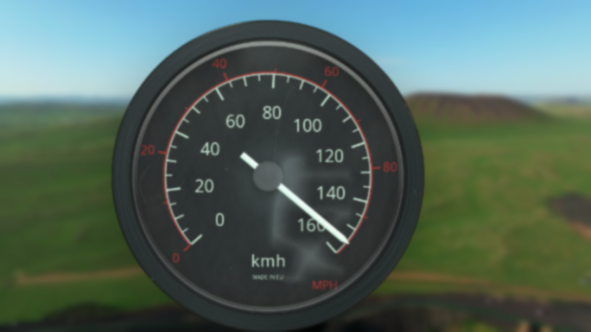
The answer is 155 km/h
